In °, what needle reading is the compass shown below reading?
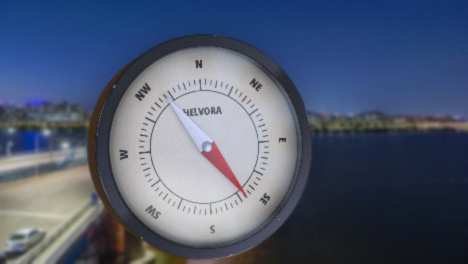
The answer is 145 °
